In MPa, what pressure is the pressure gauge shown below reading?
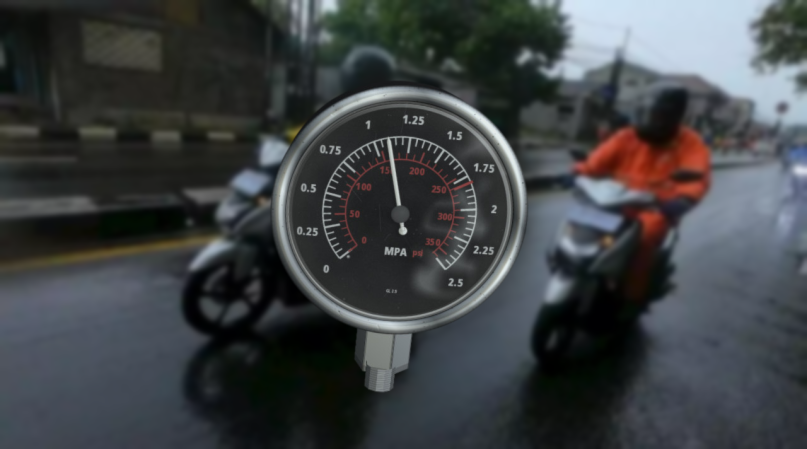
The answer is 1.1 MPa
